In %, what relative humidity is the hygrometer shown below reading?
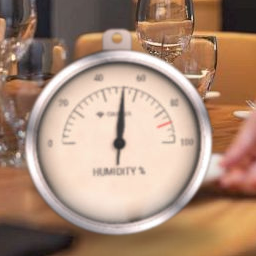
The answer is 52 %
